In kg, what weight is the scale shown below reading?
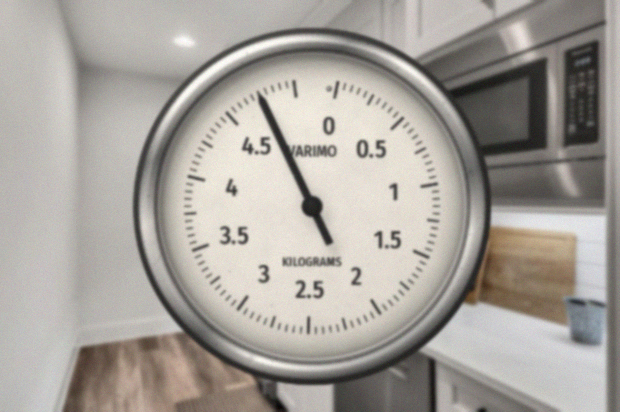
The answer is 4.75 kg
